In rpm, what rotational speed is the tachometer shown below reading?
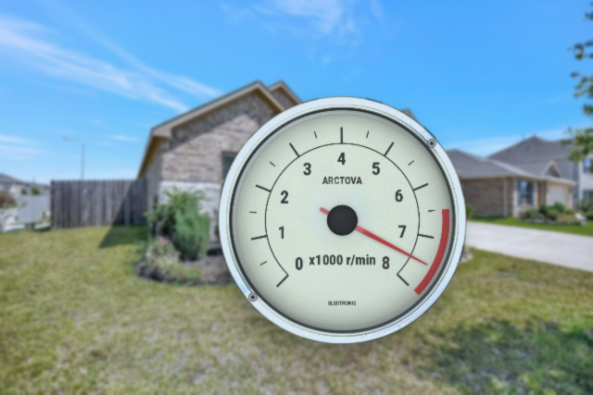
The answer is 7500 rpm
